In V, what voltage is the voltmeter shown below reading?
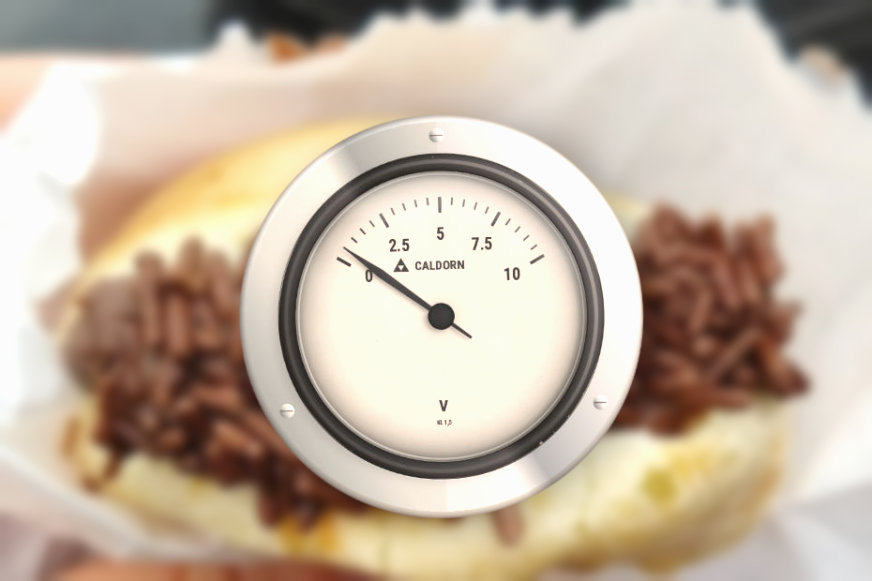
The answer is 0.5 V
